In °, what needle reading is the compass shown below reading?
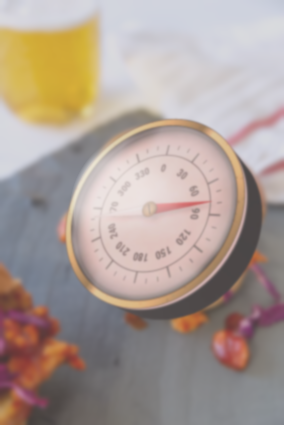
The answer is 80 °
